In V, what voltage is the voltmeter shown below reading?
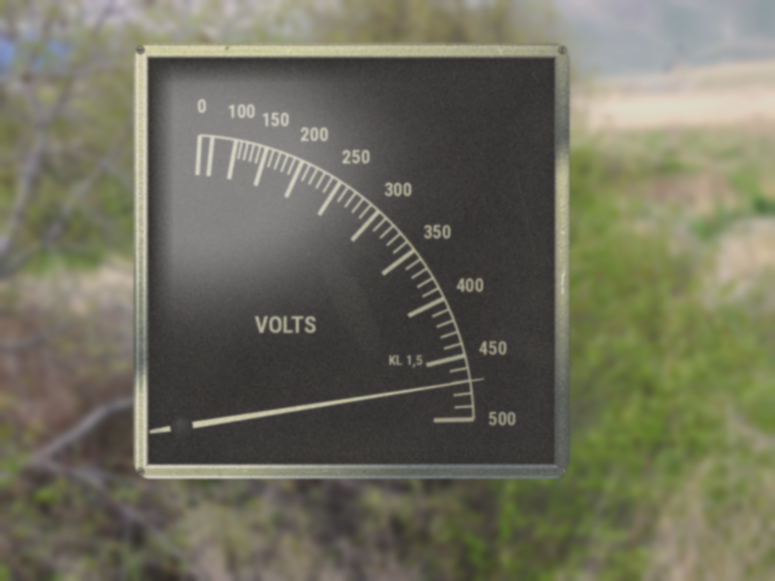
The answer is 470 V
